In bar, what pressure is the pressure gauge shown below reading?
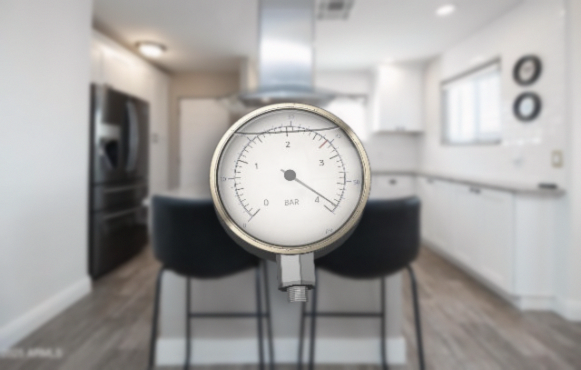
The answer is 3.9 bar
